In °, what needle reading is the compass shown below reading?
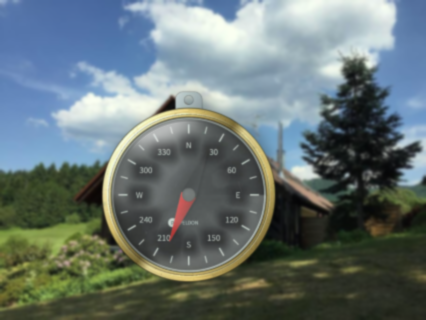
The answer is 202.5 °
